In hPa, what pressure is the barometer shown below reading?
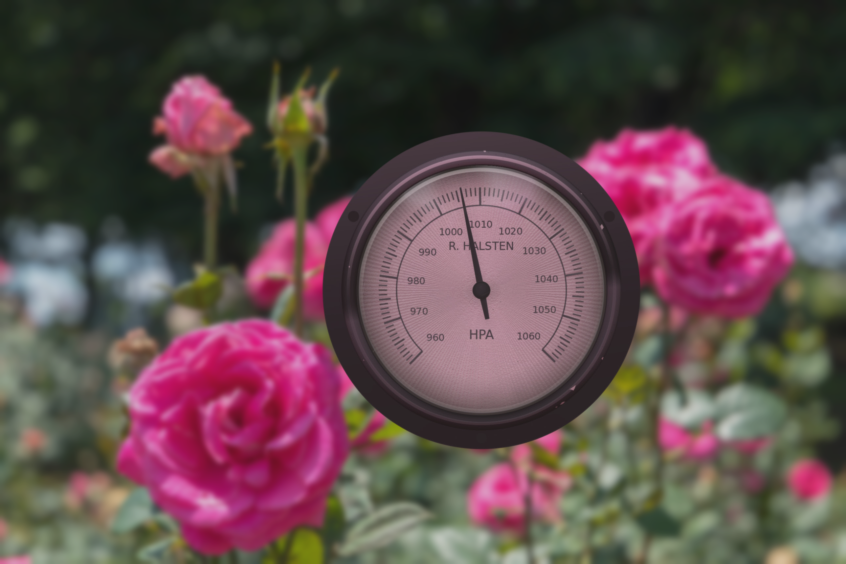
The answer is 1006 hPa
